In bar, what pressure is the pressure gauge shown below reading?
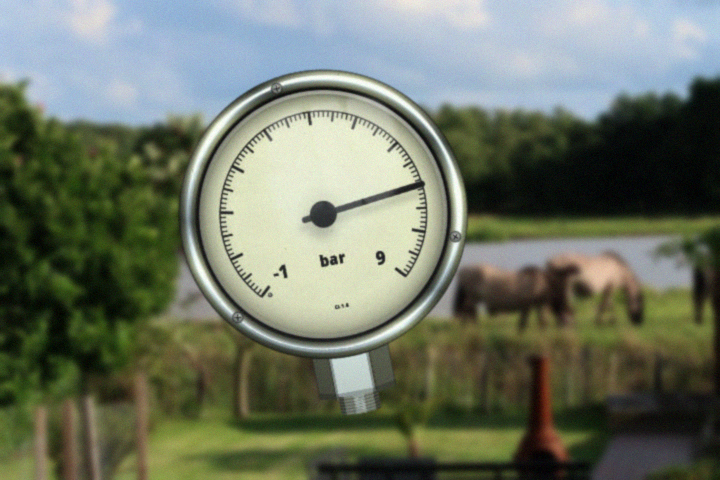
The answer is 7 bar
